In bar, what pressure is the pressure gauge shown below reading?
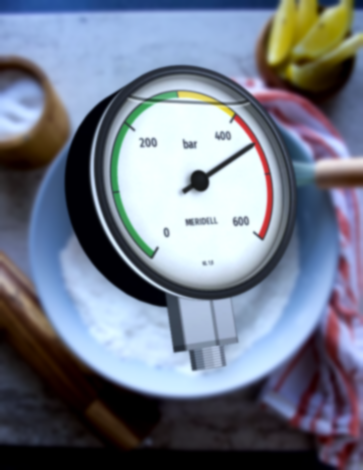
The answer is 450 bar
